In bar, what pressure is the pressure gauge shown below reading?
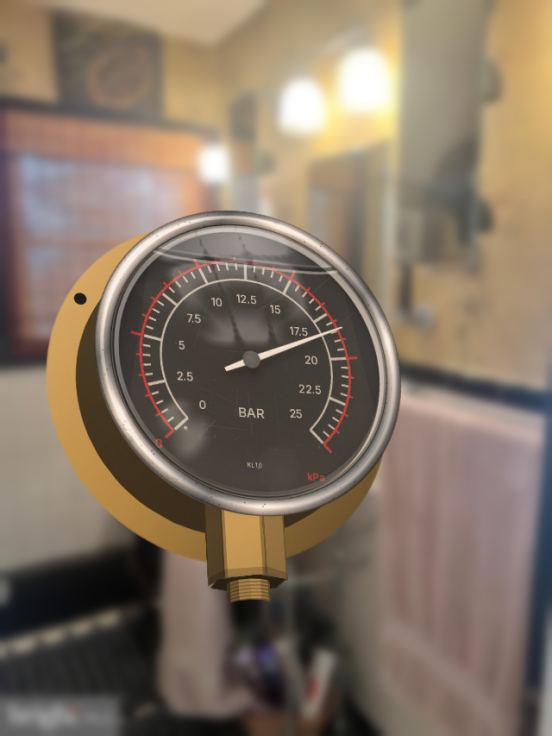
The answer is 18.5 bar
